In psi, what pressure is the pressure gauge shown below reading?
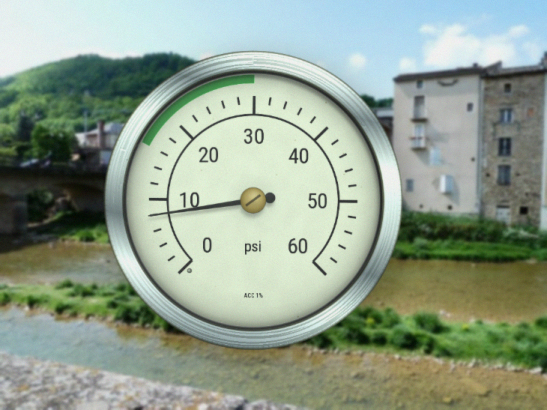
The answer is 8 psi
